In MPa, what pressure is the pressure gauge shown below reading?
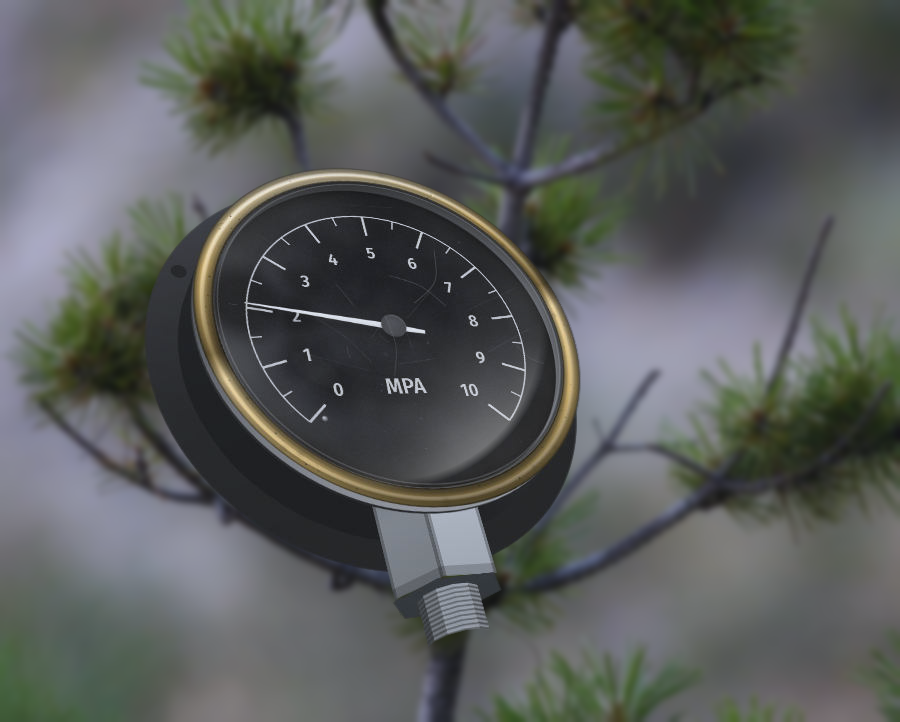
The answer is 2 MPa
